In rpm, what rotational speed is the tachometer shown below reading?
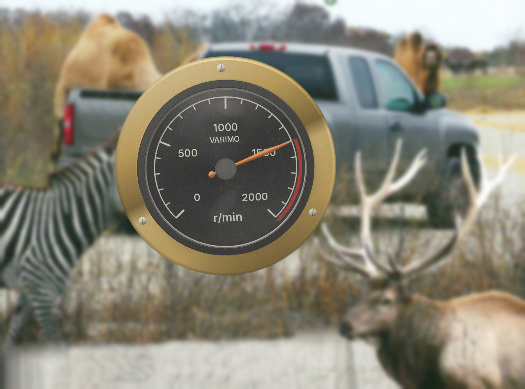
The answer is 1500 rpm
